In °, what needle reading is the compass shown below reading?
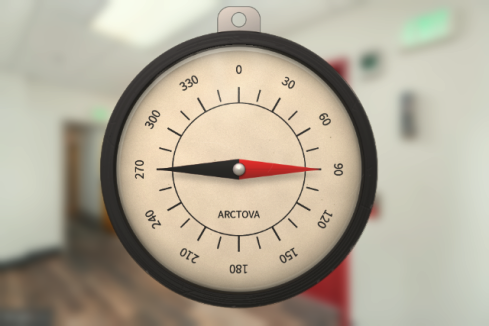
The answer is 90 °
